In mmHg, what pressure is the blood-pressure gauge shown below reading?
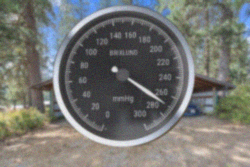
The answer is 270 mmHg
